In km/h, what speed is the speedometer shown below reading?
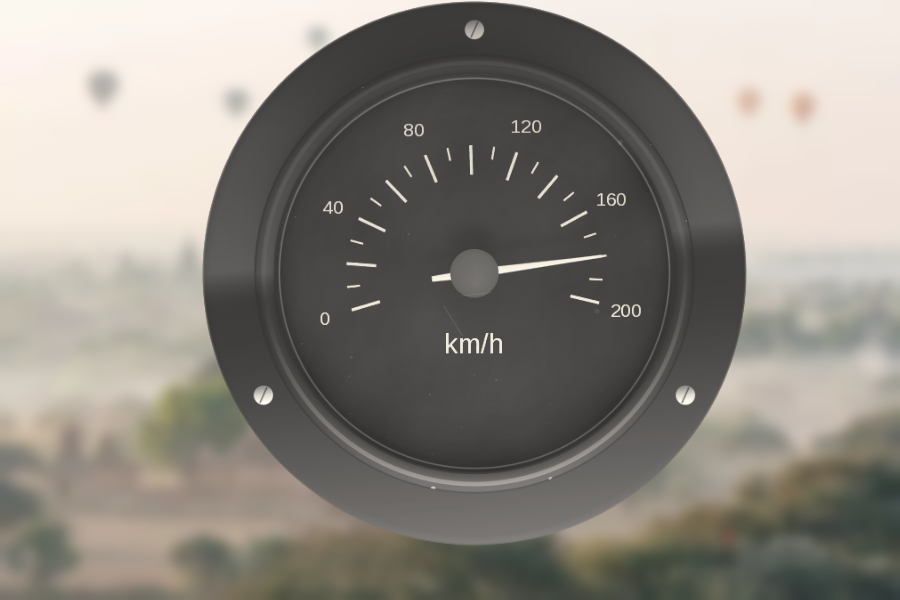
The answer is 180 km/h
